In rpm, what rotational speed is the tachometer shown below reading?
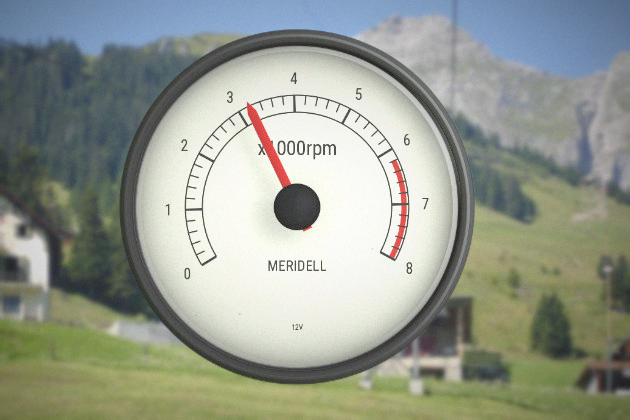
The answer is 3200 rpm
